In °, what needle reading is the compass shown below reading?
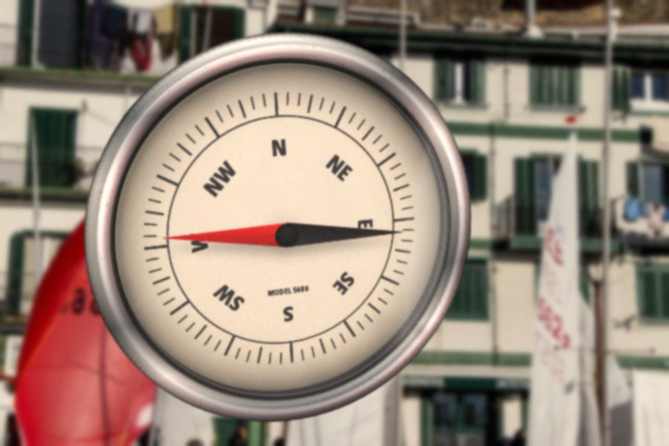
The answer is 275 °
